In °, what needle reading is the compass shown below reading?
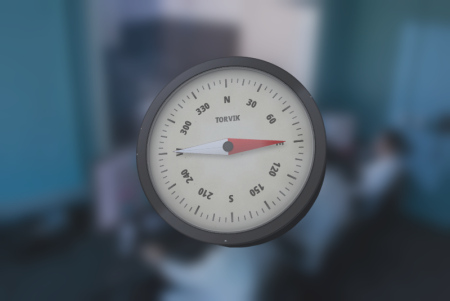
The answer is 90 °
